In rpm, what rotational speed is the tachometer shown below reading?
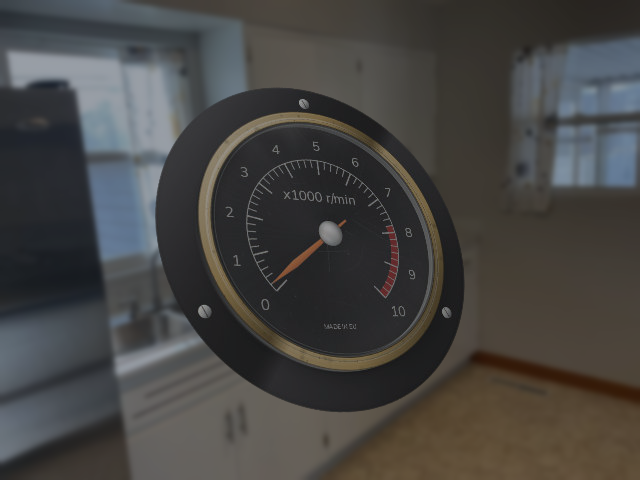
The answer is 200 rpm
